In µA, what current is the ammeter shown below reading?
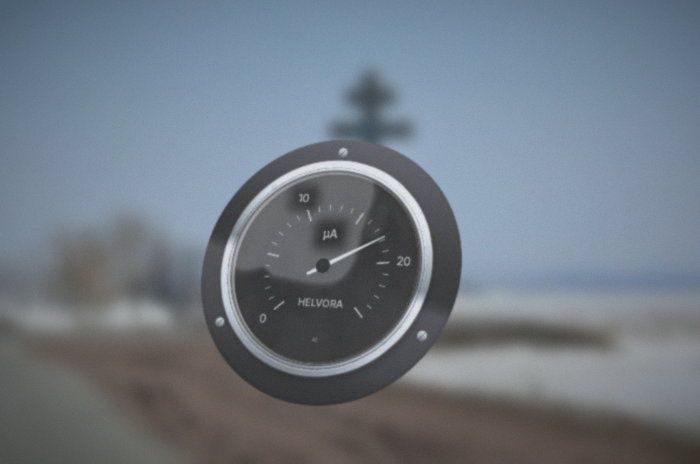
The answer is 18 µA
